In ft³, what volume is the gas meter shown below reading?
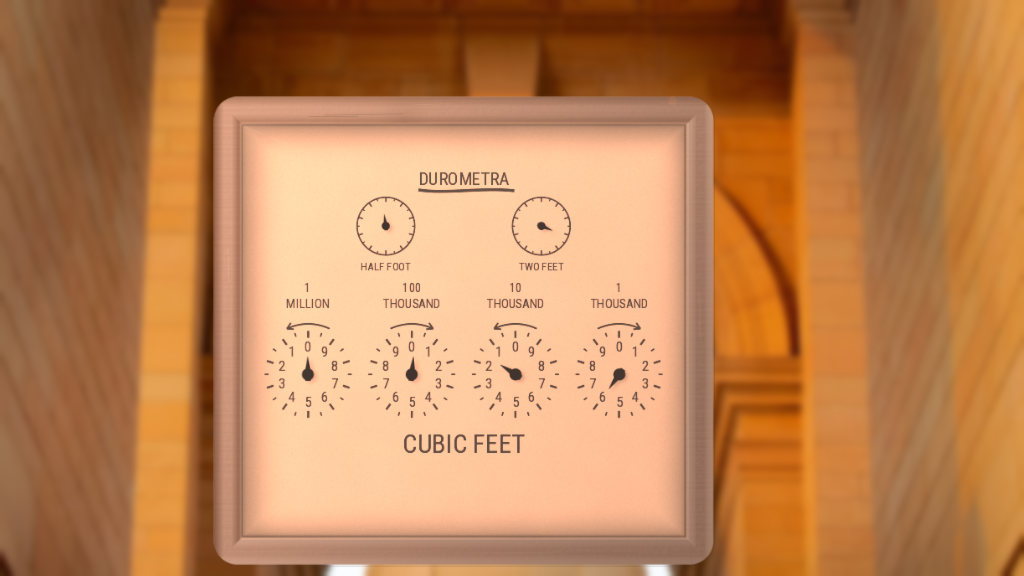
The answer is 1600 ft³
